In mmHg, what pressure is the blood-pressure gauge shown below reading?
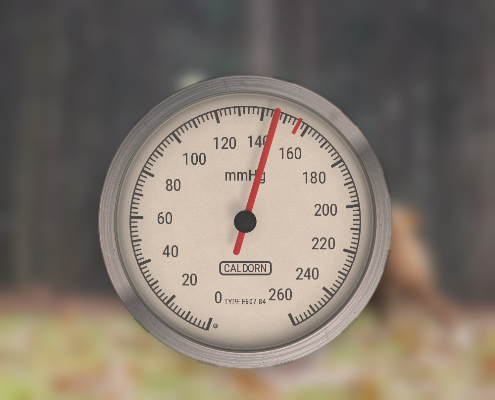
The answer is 146 mmHg
